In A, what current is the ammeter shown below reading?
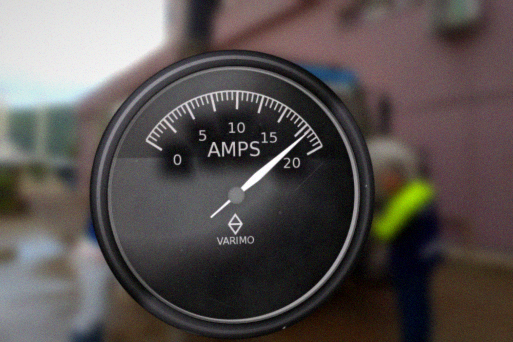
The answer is 18 A
